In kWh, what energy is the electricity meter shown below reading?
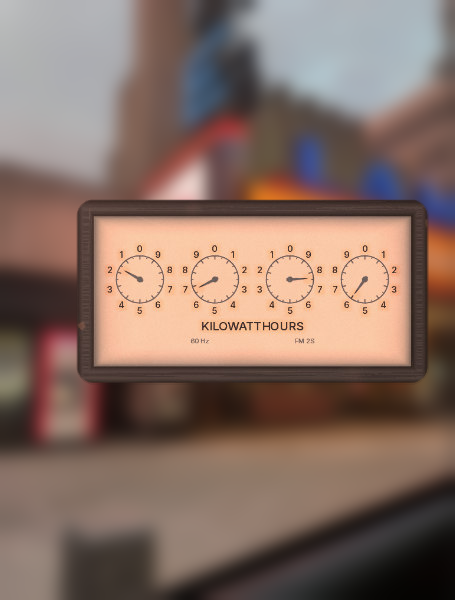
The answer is 1676 kWh
